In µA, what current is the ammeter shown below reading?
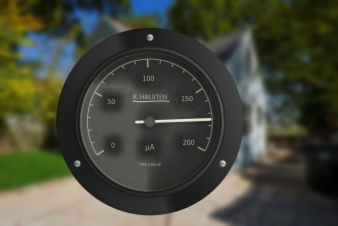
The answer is 175 µA
